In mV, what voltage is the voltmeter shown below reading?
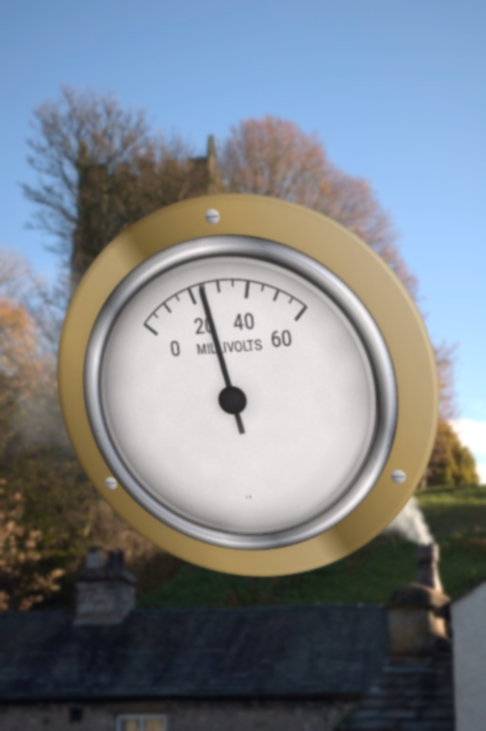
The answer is 25 mV
